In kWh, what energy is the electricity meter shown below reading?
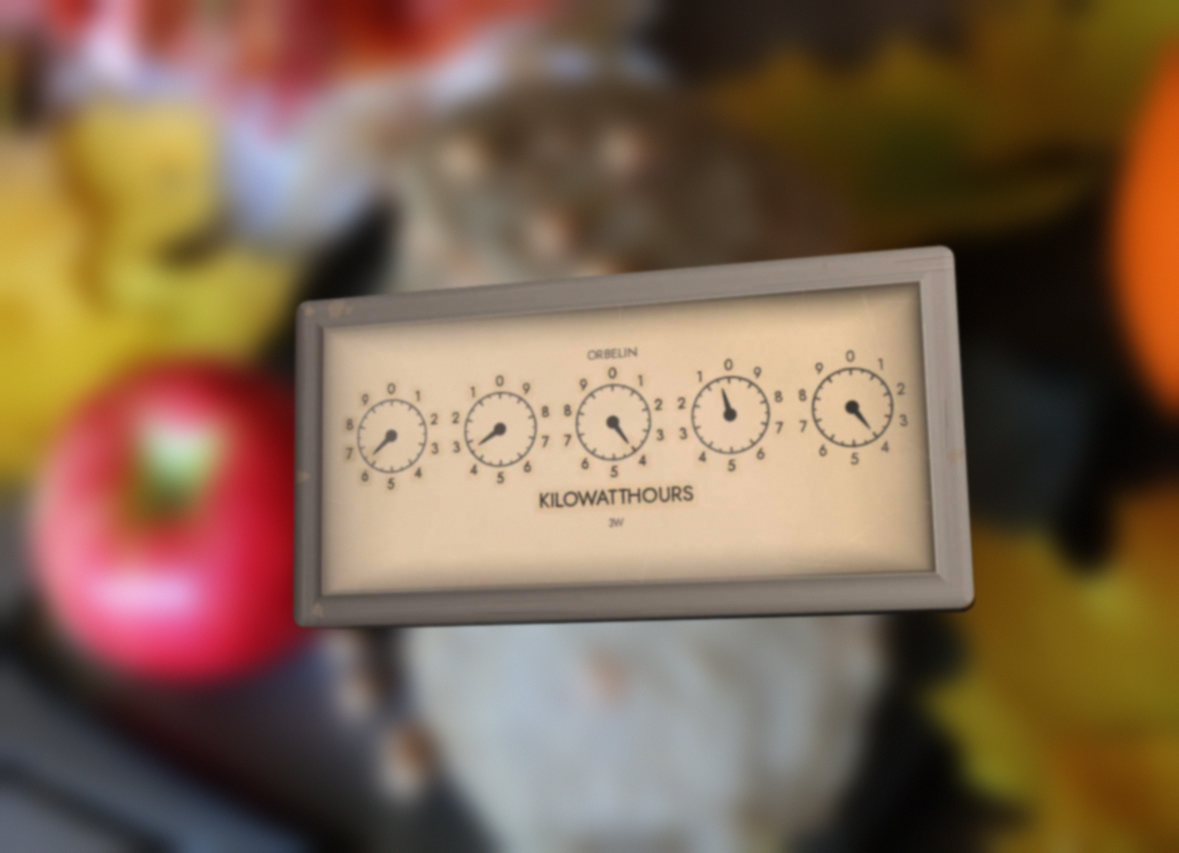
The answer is 63404 kWh
